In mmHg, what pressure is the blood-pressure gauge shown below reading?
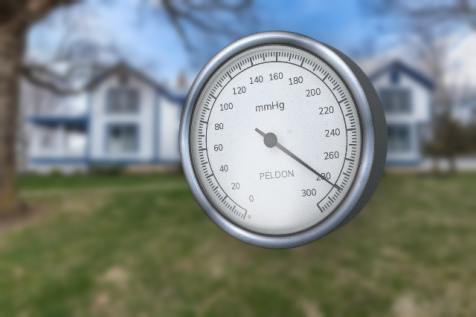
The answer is 280 mmHg
